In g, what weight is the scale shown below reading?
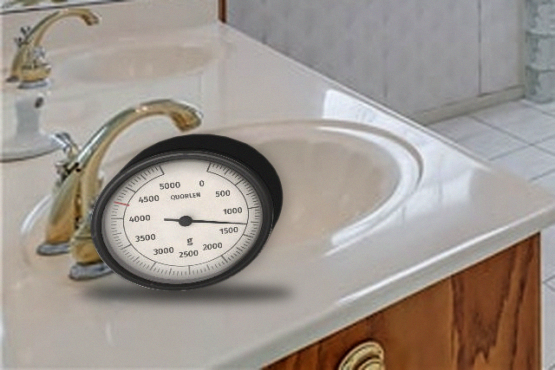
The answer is 1250 g
